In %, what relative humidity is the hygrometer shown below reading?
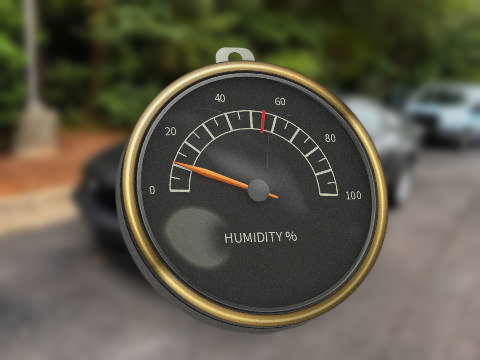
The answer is 10 %
